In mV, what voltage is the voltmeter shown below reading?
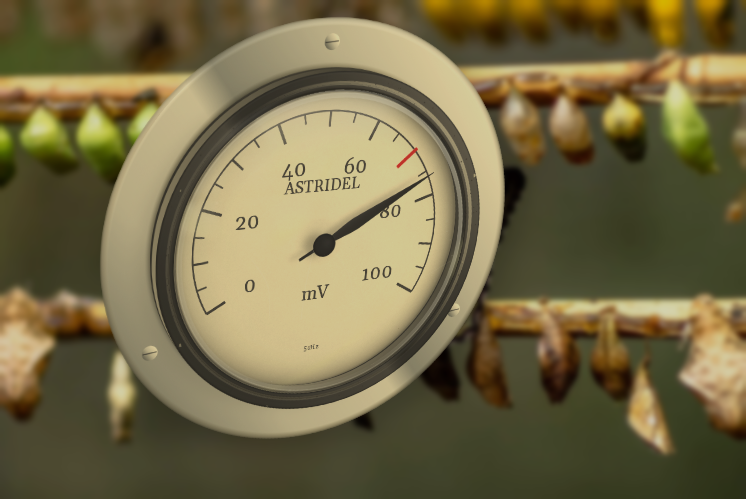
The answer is 75 mV
